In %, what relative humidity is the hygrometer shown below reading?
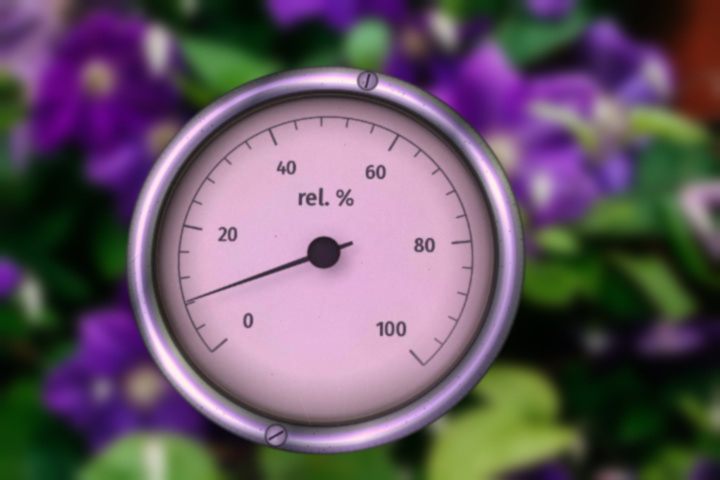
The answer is 8 %
